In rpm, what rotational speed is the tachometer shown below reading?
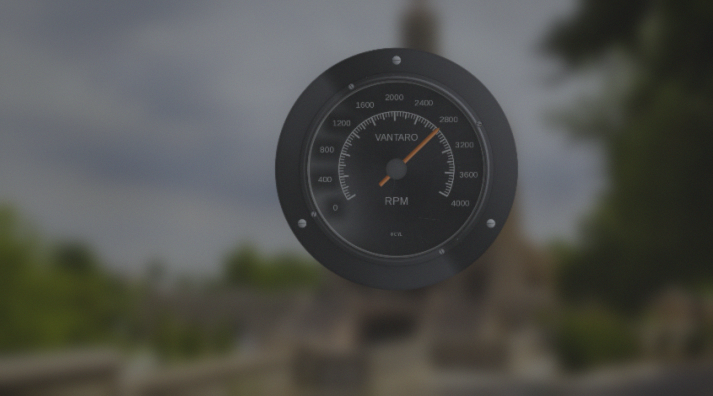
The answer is 2800 rpm
